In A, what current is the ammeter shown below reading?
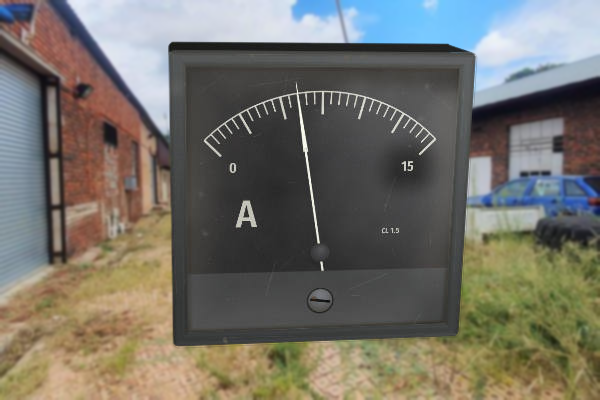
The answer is 6 A
